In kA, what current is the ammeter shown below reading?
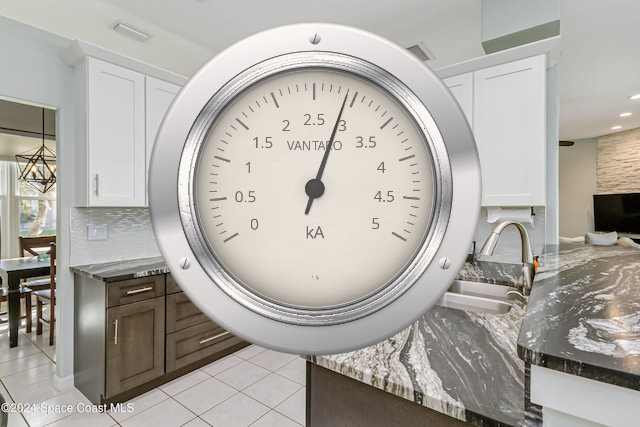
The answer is 2.9 kA
